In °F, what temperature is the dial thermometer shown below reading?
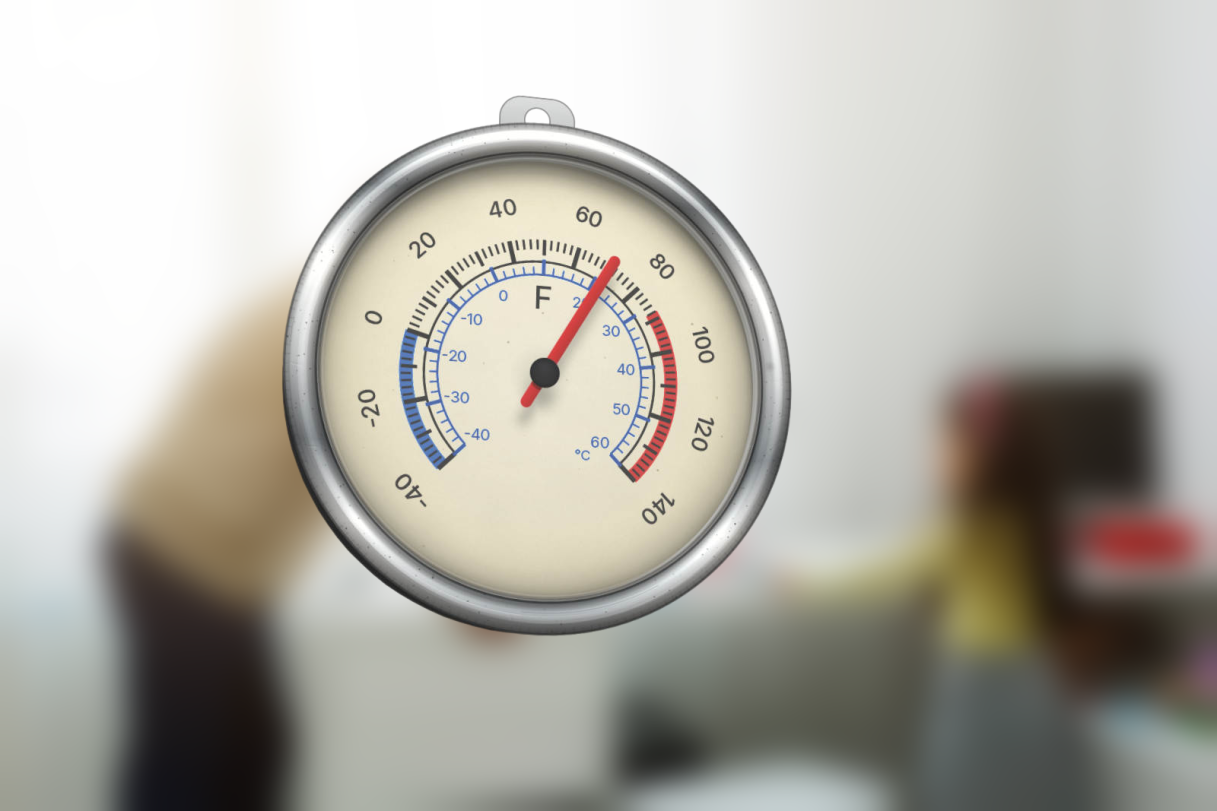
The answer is 70 °F
